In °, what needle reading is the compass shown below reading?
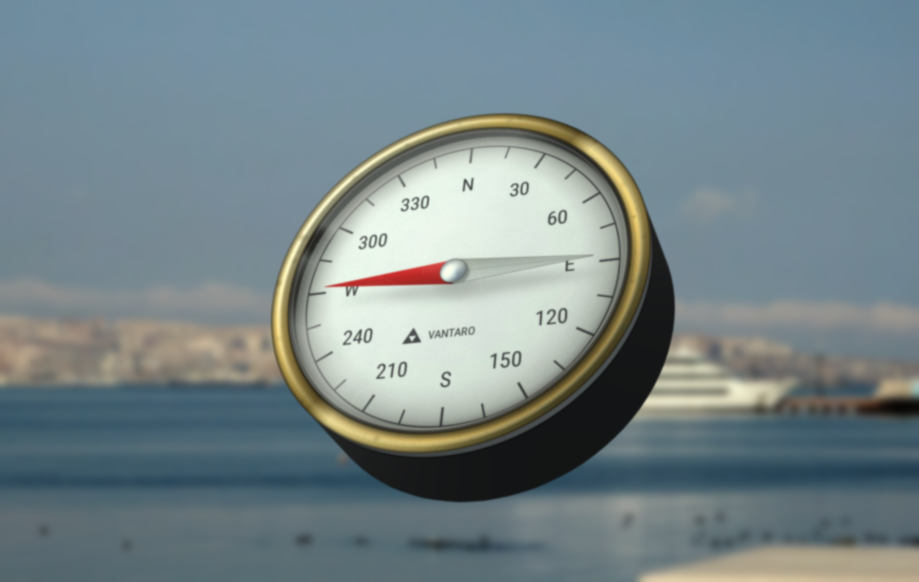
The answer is 270 °
